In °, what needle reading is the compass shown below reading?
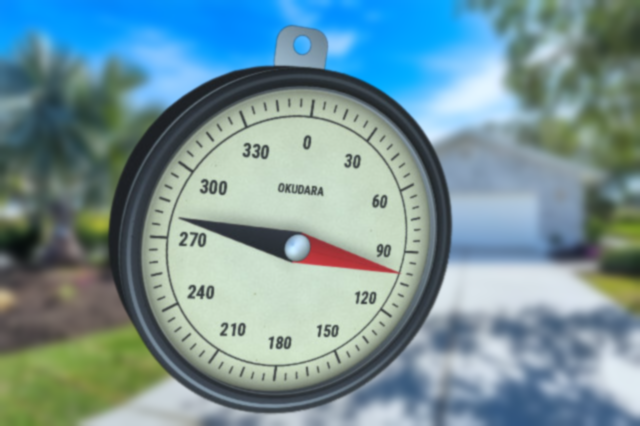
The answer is 100 °
